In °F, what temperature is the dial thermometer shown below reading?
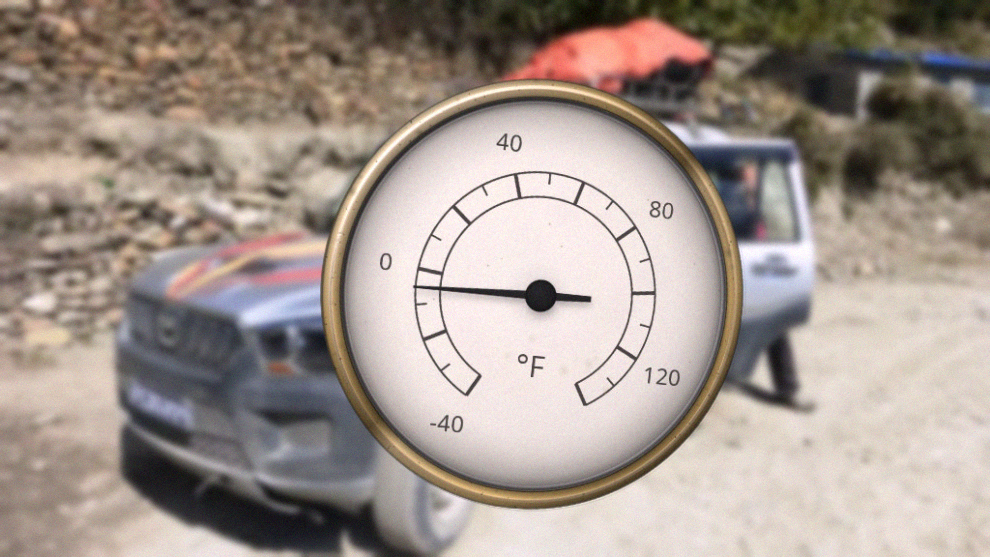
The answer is -5 °F
